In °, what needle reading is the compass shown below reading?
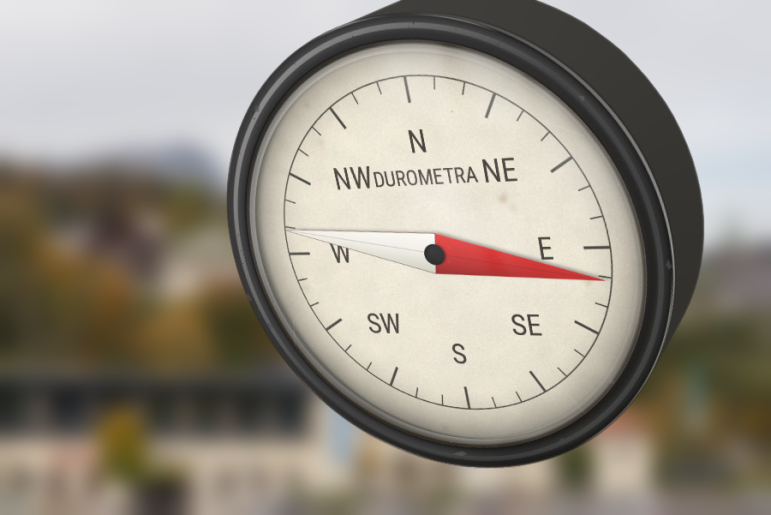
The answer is 100 °
